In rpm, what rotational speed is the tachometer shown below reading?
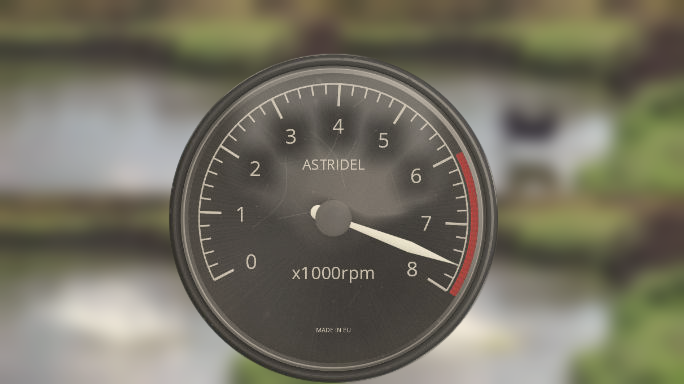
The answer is 7600 rpm
